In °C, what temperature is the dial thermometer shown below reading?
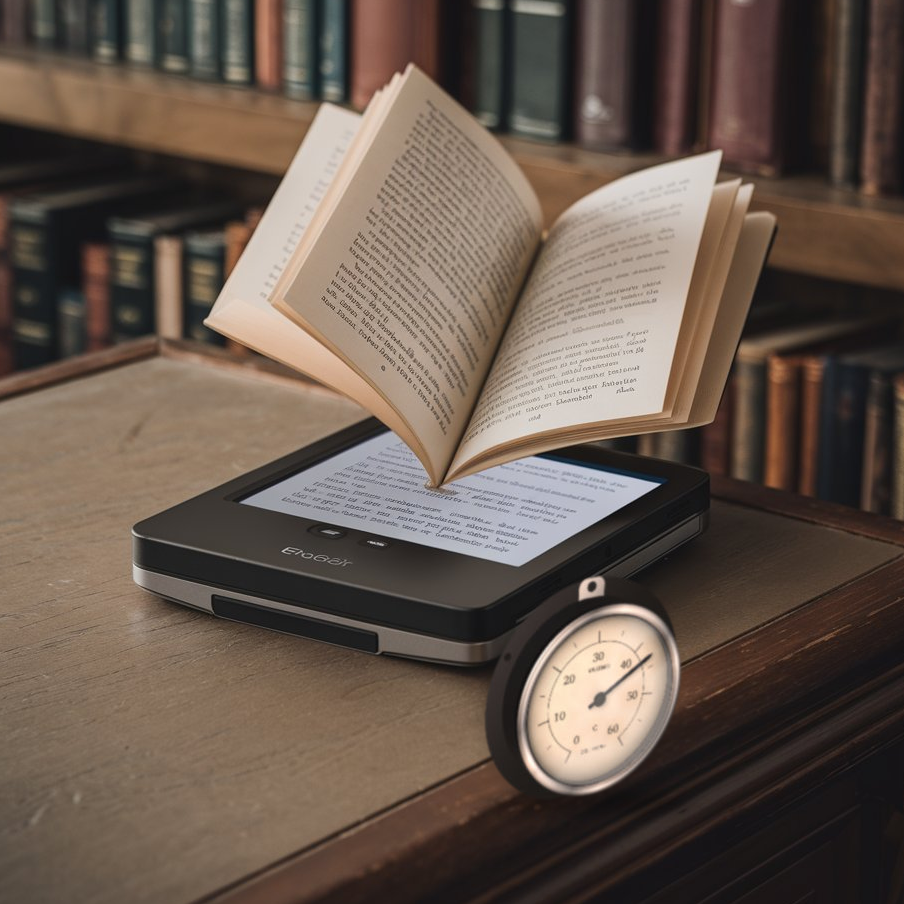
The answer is 42.5 °C
